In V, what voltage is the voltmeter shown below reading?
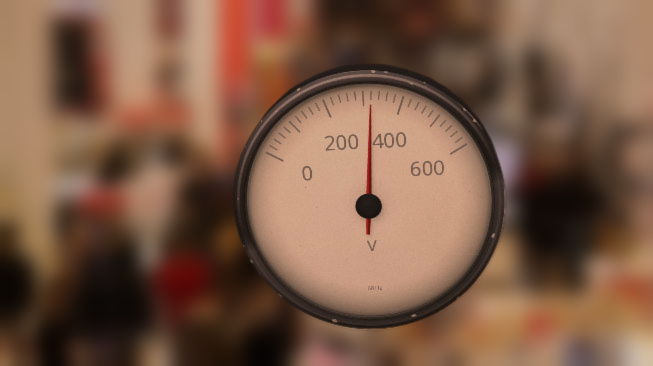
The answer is 320 V
